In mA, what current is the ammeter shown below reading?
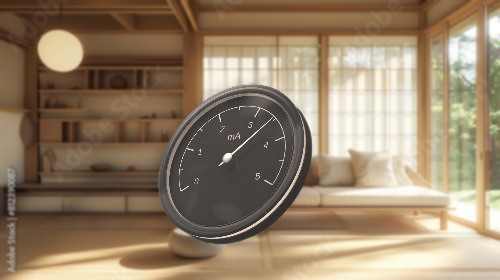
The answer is 3.5 mA
